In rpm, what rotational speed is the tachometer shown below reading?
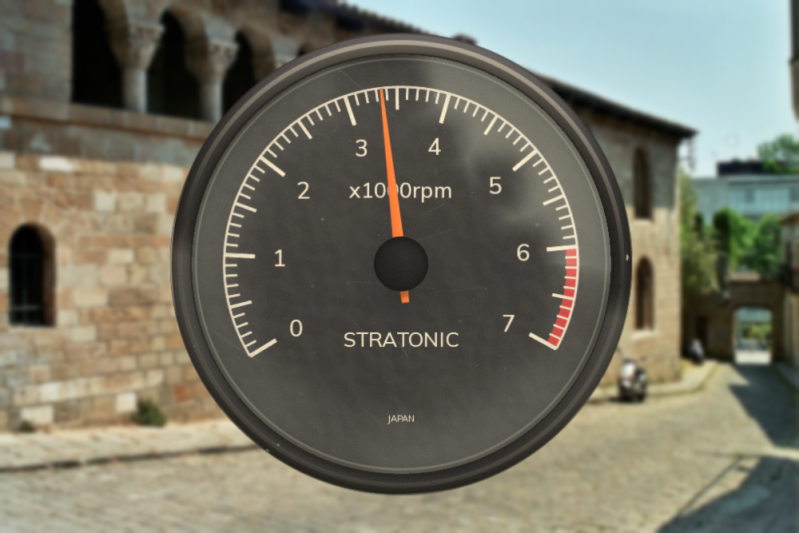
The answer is 3350 rpm
